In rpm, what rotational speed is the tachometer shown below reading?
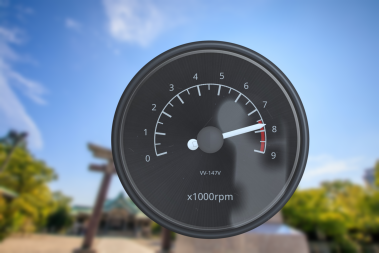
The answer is 7750 rpm
